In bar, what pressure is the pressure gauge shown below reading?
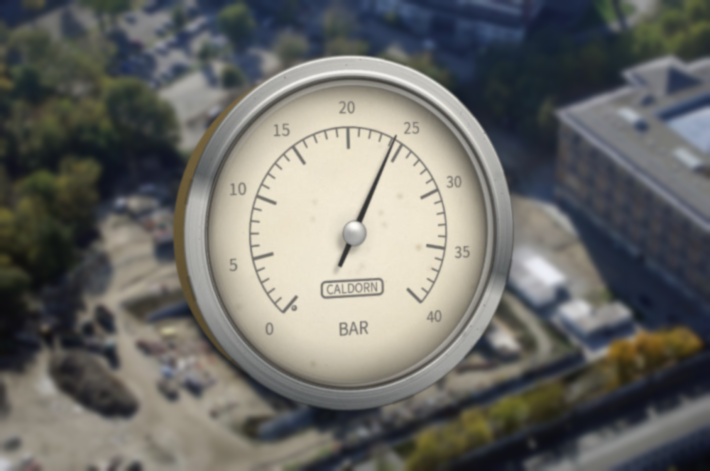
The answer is 24 bar
